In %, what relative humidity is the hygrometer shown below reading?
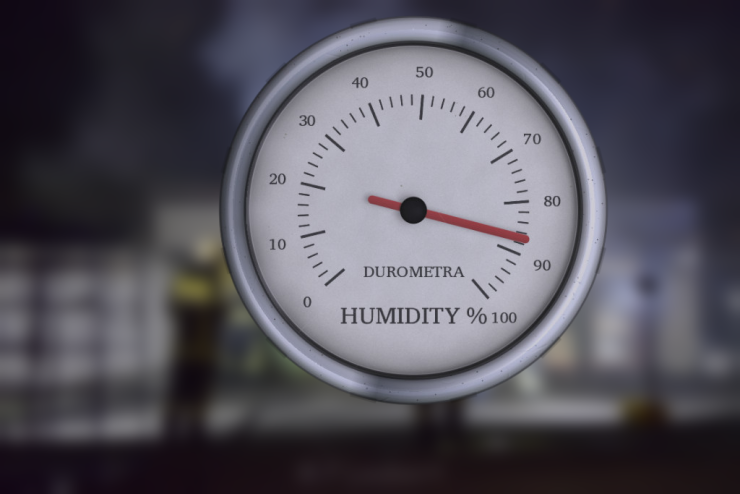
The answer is 87 %
